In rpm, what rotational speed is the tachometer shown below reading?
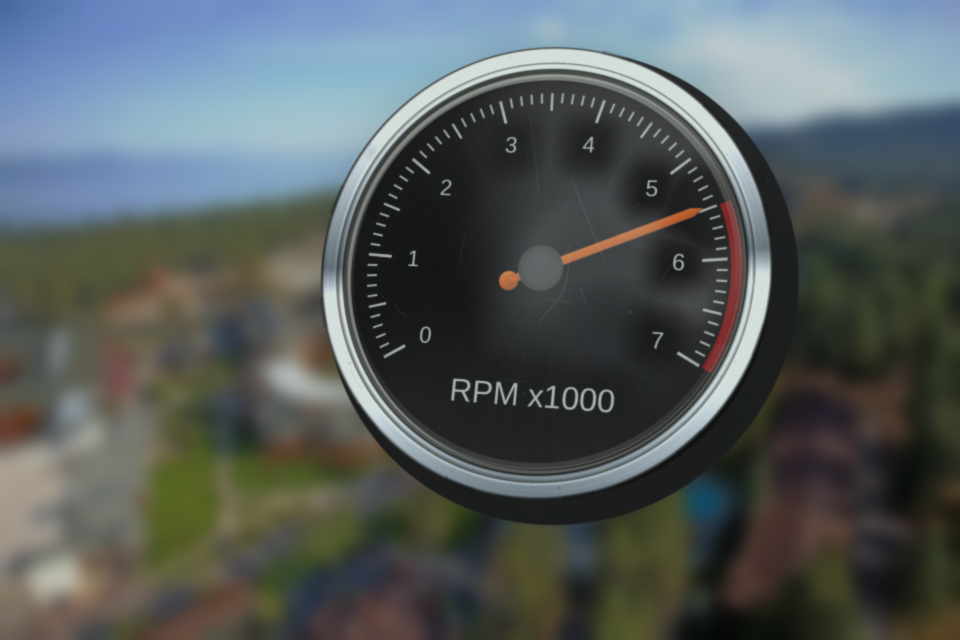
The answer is 5500 rpm
